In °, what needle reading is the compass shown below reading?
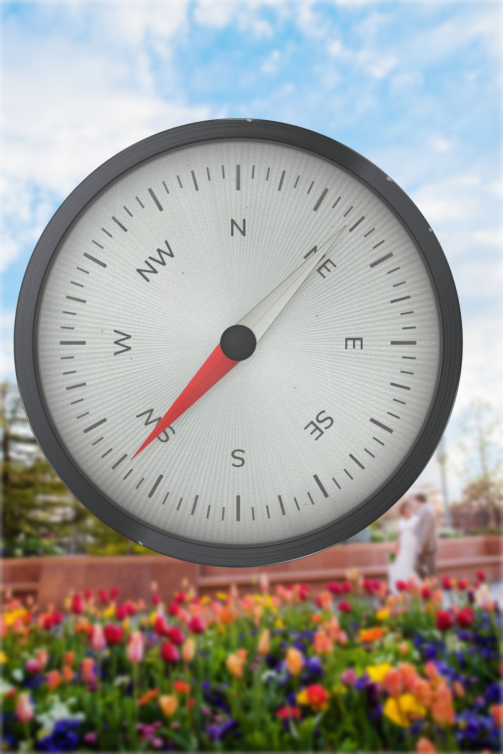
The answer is 222.5 °
